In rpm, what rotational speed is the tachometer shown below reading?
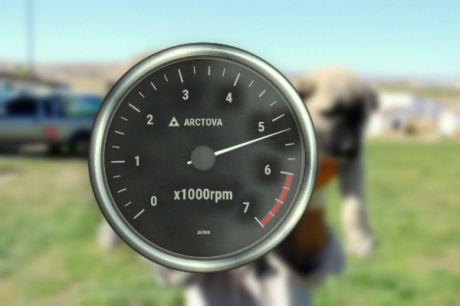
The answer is 5250 rpm
